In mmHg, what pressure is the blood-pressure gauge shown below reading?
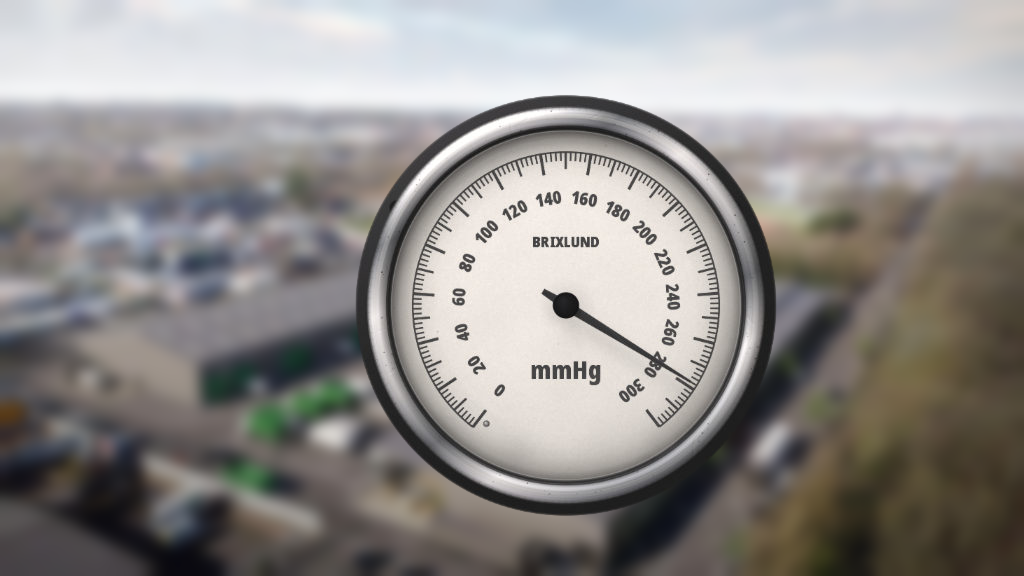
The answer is 278 mmHg
